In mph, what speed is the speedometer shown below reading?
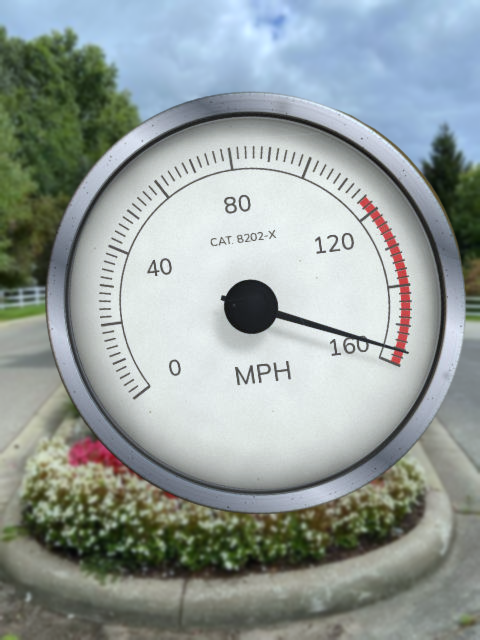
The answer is 156 mph
